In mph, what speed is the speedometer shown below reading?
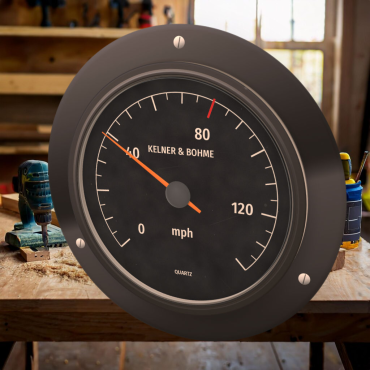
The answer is 40 mph
